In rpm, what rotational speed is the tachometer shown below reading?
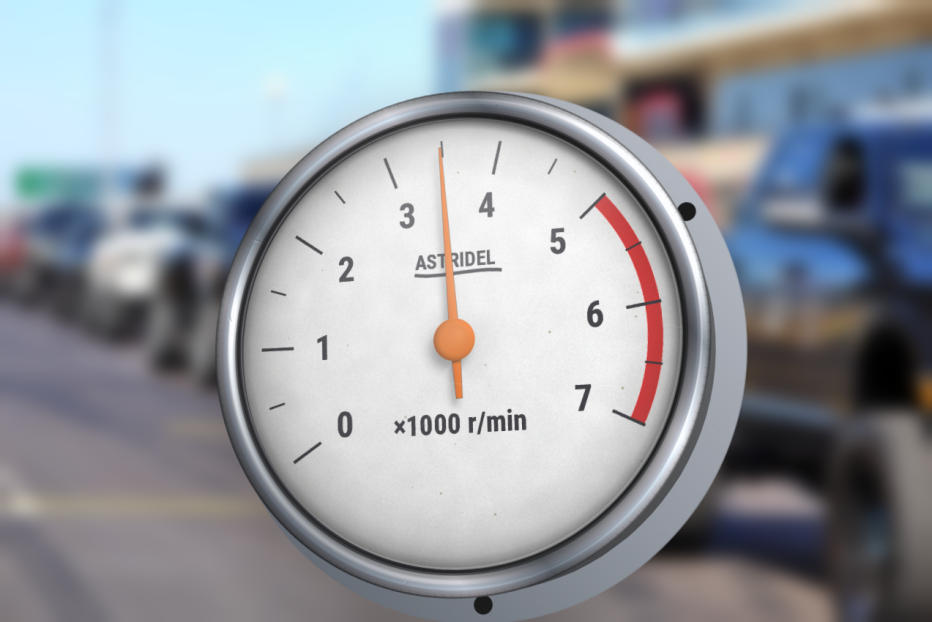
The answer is 3500 rpm
